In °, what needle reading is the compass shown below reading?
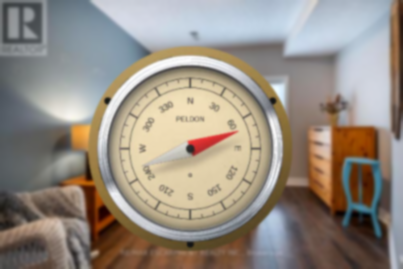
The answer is 70 °
